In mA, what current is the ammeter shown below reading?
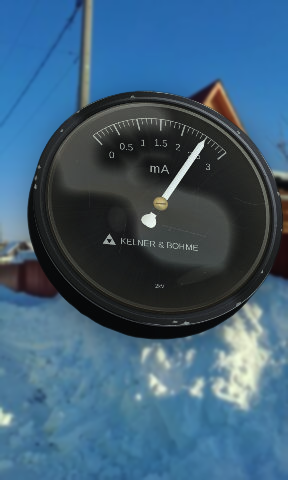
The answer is 2.5 mA
